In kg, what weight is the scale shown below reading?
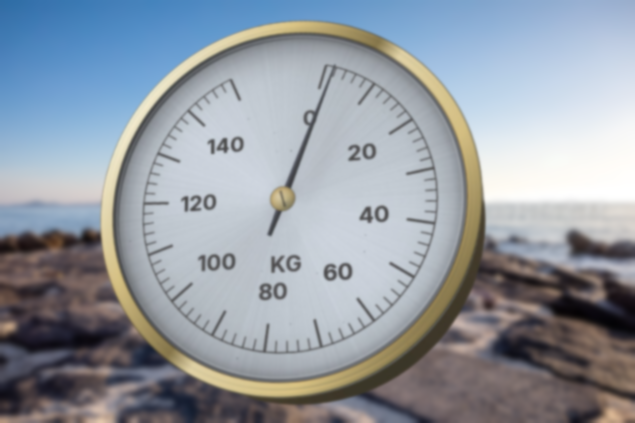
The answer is 2 kg
